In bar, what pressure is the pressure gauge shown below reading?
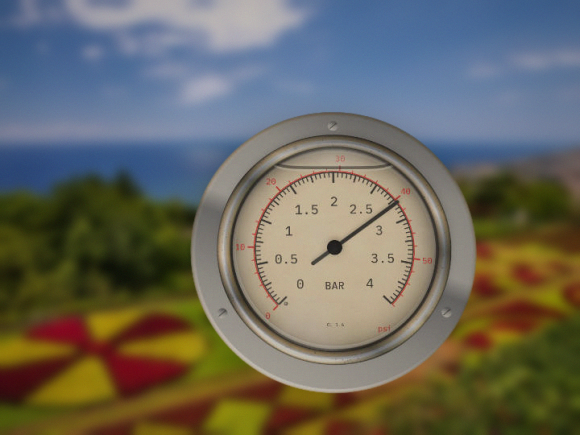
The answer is 2.8 bar
